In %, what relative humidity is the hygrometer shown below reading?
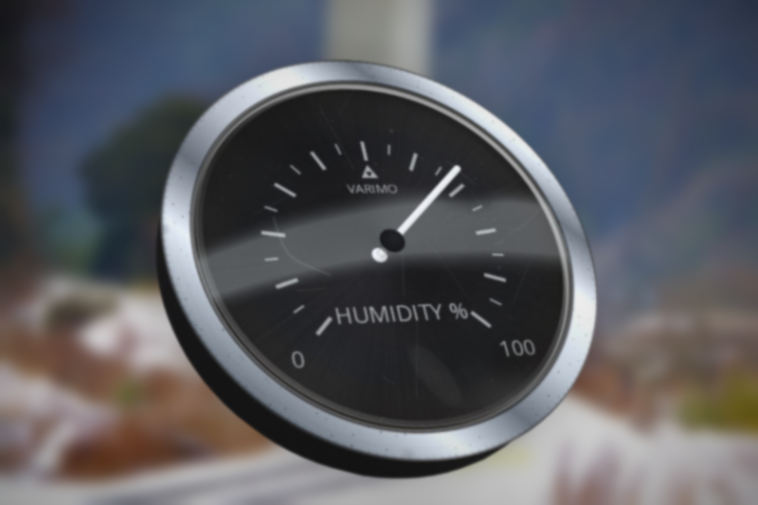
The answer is 67.5 %
